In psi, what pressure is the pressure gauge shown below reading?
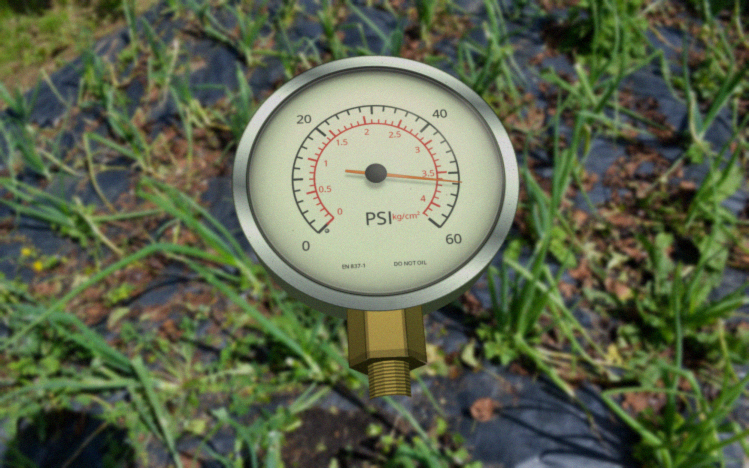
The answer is 52 psi
